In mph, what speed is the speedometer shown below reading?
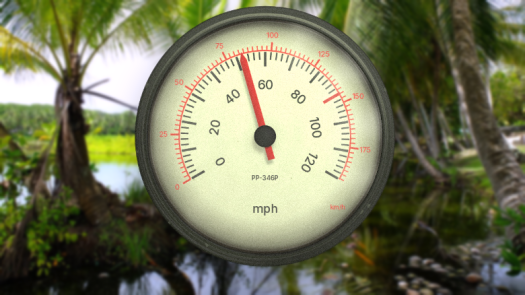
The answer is 52 mph
